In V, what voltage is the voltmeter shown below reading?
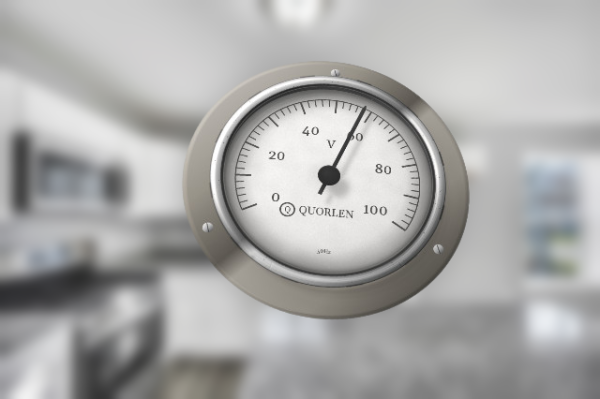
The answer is 58 V
